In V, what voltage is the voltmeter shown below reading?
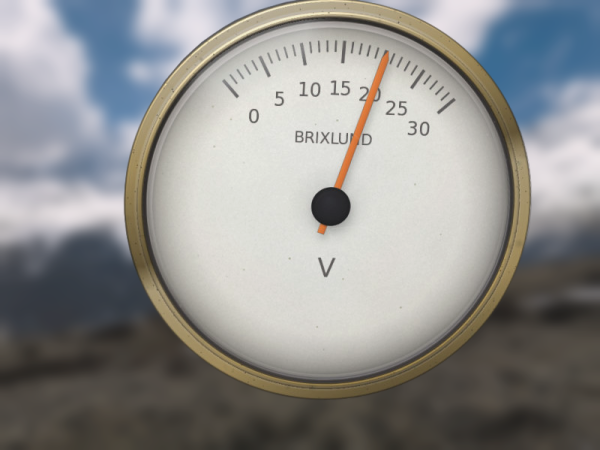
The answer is 20 V
